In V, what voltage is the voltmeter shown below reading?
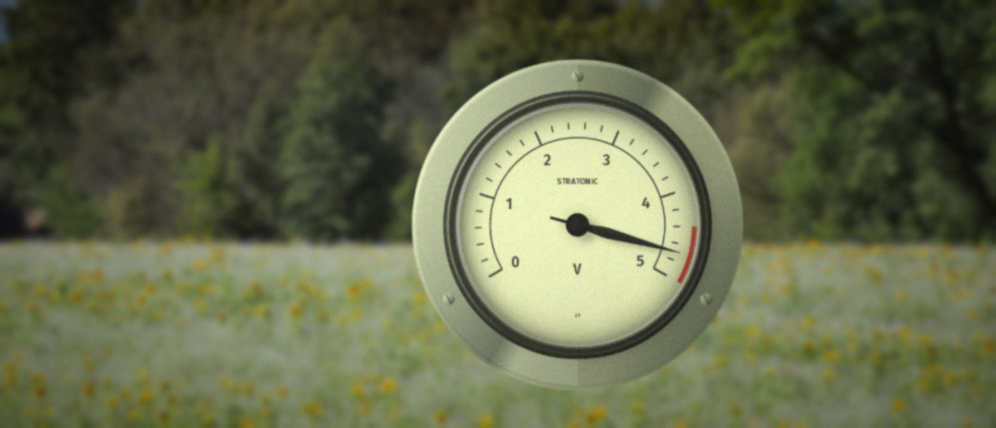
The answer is 4.7 V
